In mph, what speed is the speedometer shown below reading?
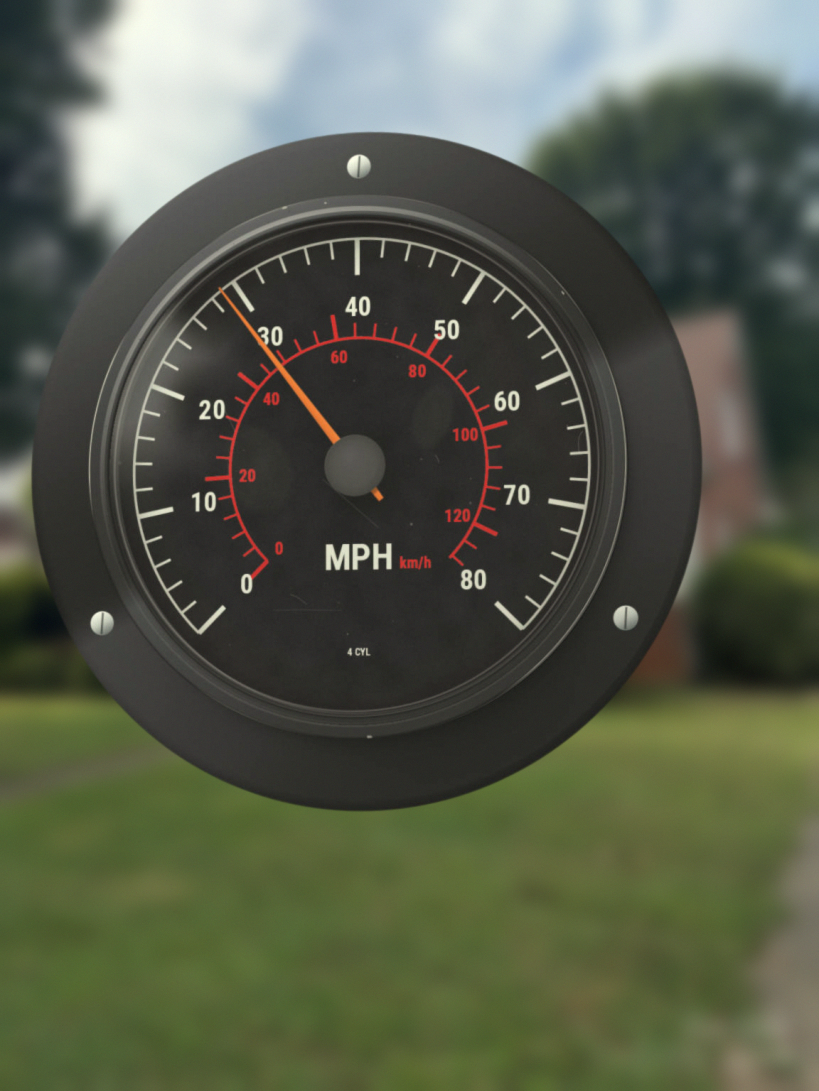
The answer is 29 mph
